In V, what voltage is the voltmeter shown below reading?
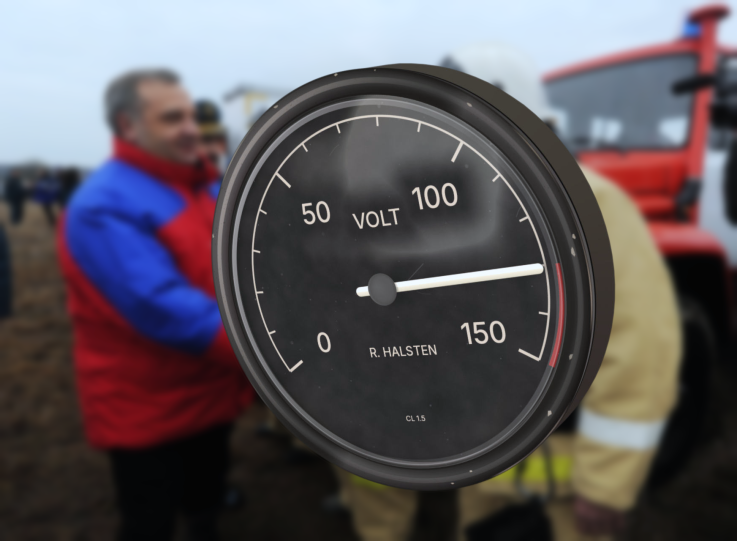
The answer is 130 V
